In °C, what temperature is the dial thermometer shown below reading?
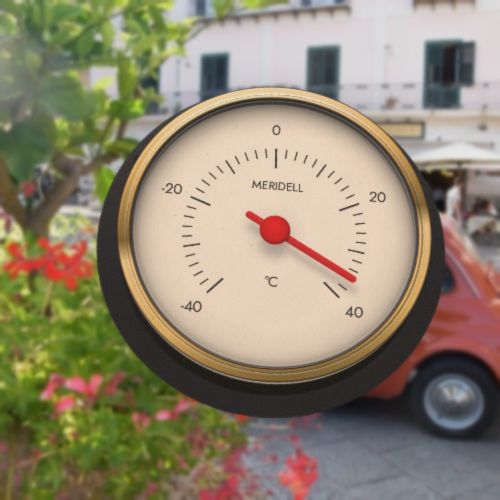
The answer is 36 °C
